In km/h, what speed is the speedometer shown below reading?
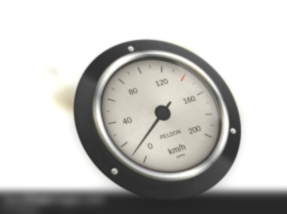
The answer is 10 km/h
